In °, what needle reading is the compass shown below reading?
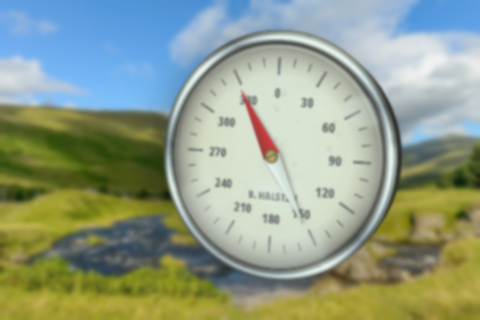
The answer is 330 °
